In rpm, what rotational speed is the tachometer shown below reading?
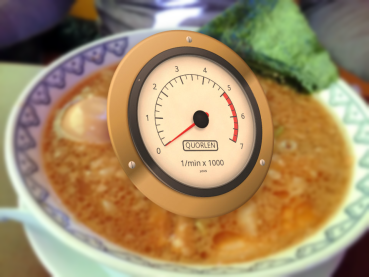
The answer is 0 rpm
